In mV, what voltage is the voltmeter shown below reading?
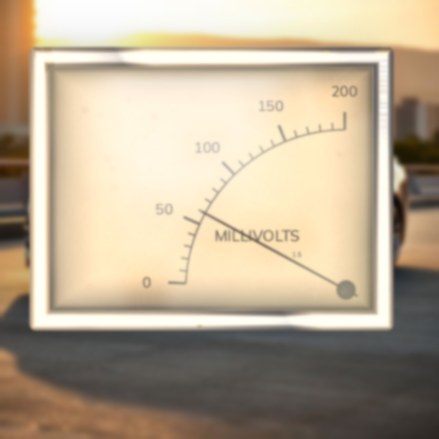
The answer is 60 mV
